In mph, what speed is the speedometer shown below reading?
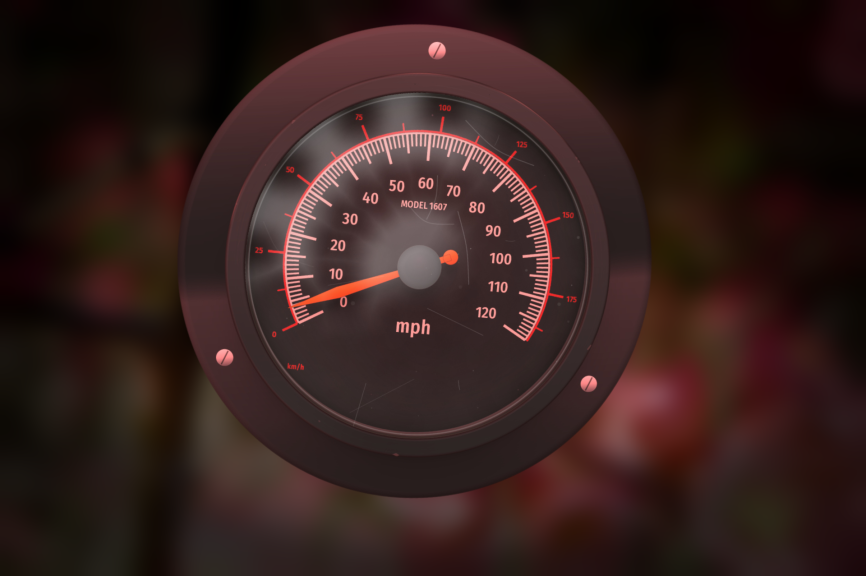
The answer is 4 mph
